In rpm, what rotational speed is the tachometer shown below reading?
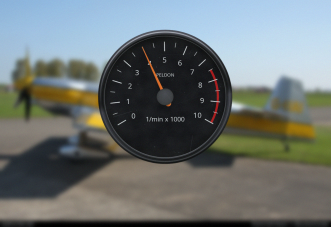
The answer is 4000 rpm
